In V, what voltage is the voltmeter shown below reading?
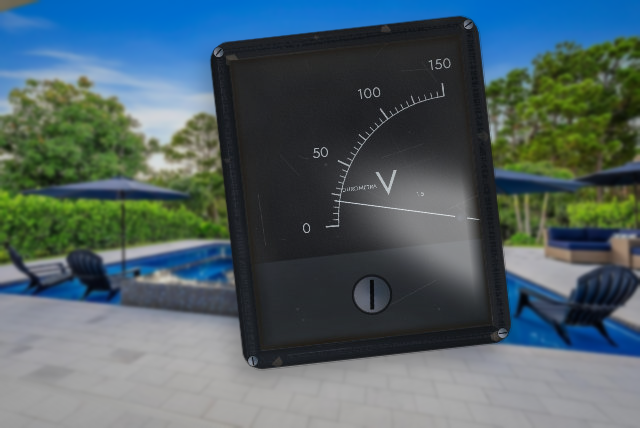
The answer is 20 V
